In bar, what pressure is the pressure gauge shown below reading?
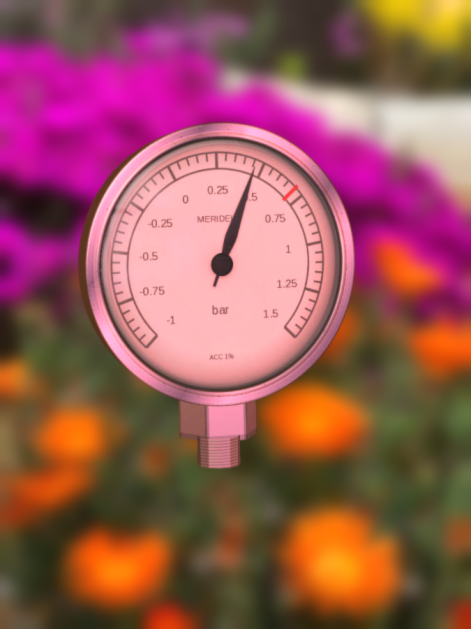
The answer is 0.45 bar
